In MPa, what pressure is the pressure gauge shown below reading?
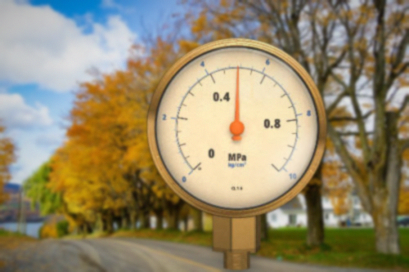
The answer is 0.5 MPa
